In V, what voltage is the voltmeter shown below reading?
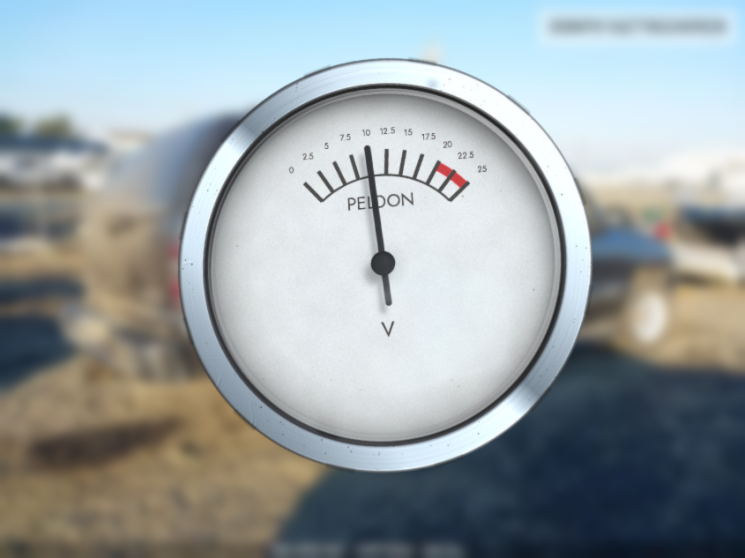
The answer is 10 V
